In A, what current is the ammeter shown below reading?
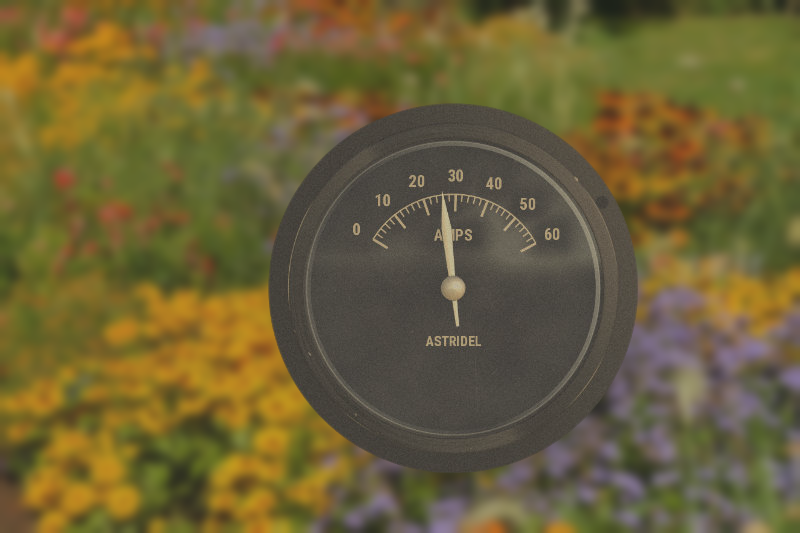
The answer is 26 A
